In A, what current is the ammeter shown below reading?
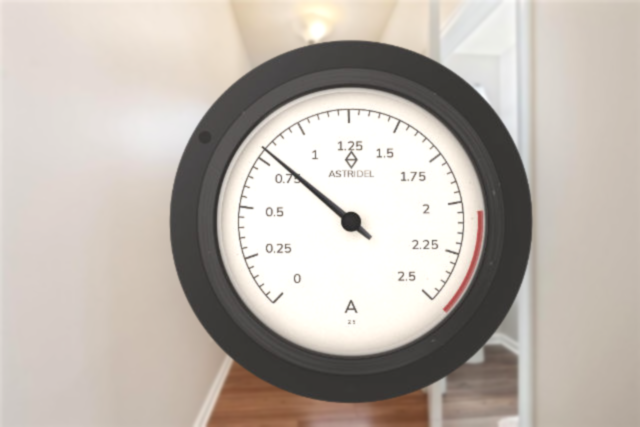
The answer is 0.8 A
